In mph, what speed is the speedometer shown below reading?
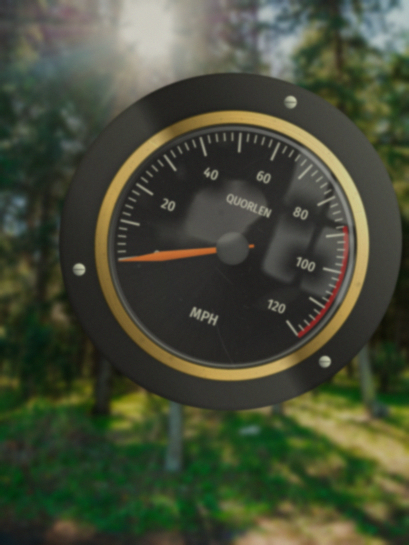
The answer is 0 mph
